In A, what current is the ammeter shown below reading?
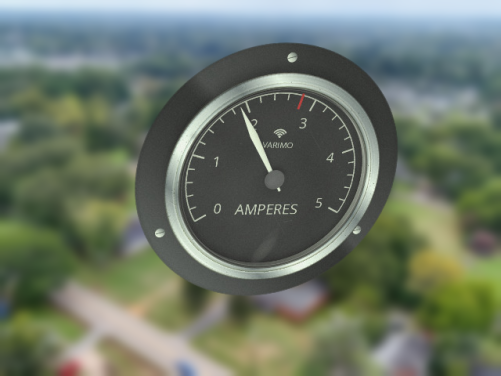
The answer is 1.9 A
